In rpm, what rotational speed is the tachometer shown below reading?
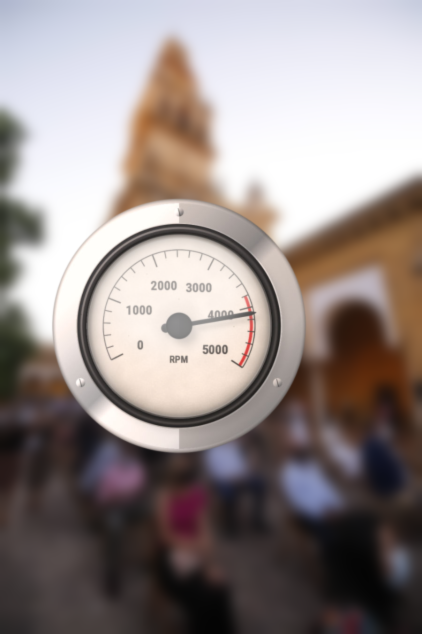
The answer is 4100 rpm
